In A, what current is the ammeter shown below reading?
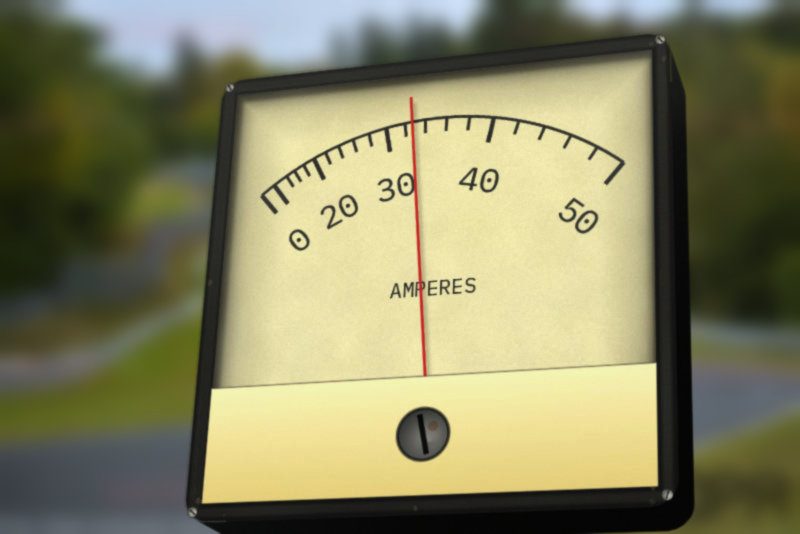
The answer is 33 A
